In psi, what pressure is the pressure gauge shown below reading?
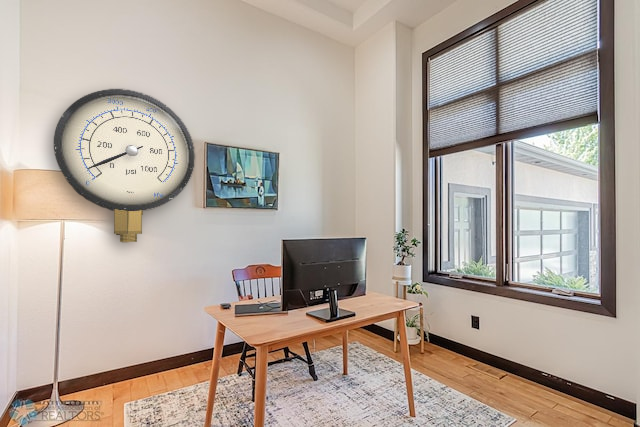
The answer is 50 psi
